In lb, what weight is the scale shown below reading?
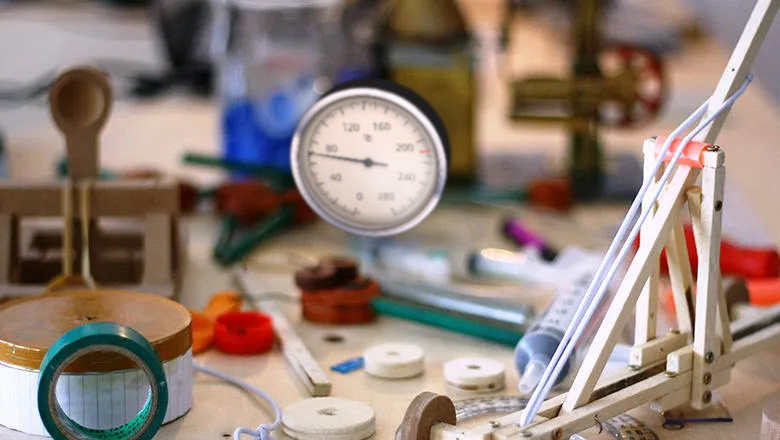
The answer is 70 lb
